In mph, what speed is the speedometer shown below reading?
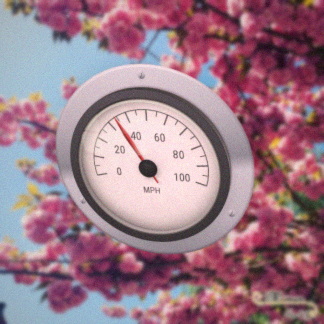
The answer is 35 mph
